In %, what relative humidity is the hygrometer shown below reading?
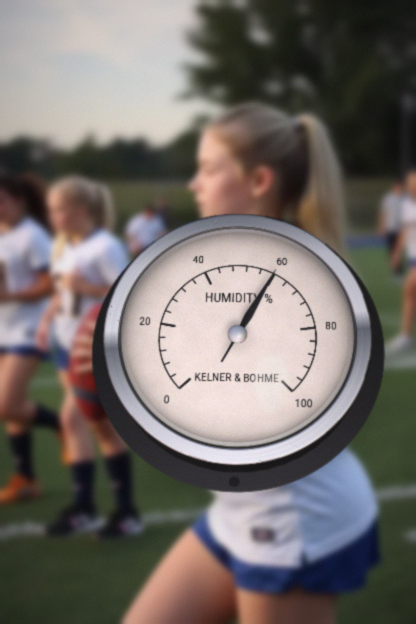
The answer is 60 %
